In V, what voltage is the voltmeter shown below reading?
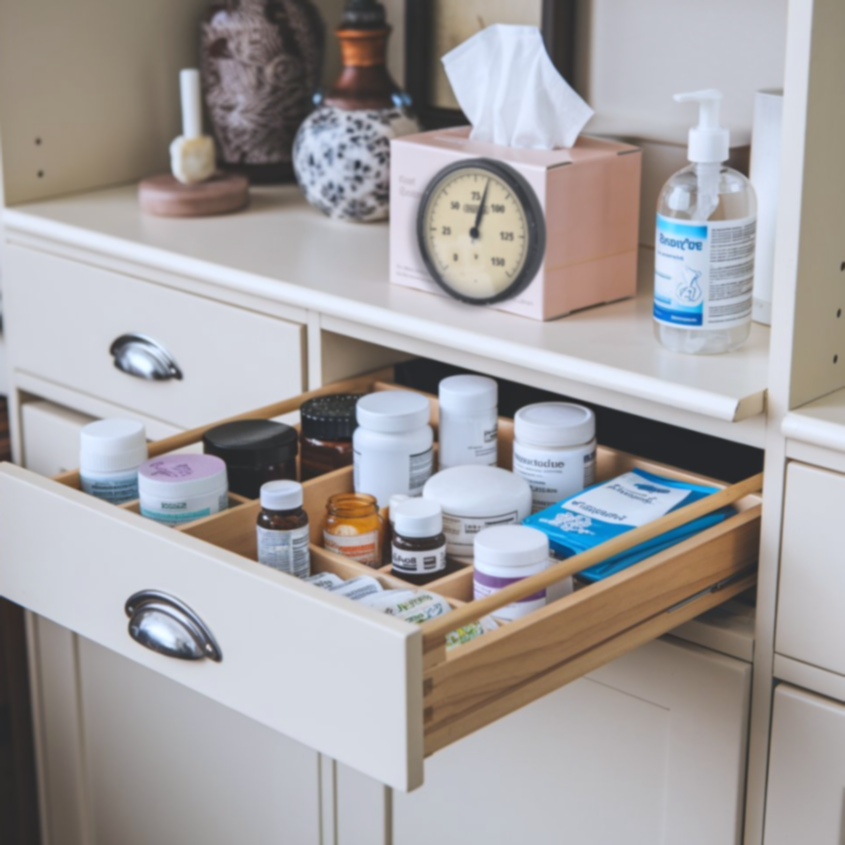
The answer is 85 V
